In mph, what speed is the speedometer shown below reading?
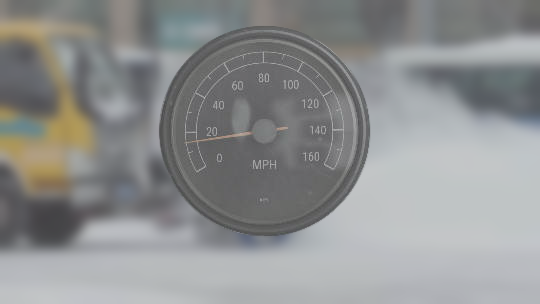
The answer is 15 mph
